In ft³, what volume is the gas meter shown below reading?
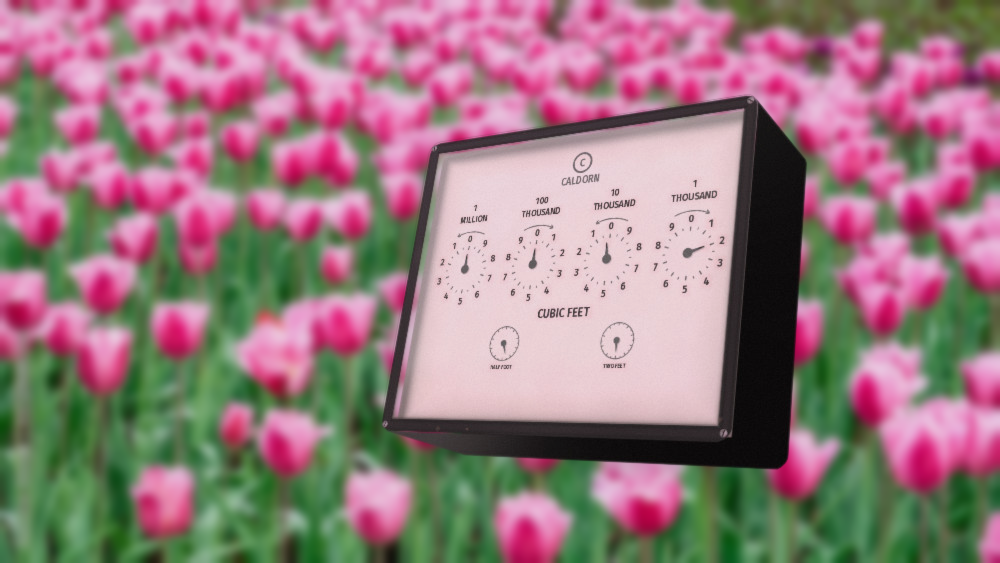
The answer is 200 ft³
